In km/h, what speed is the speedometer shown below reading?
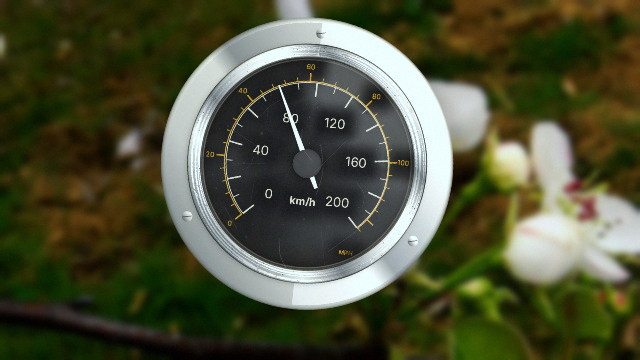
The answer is 80 km/h
